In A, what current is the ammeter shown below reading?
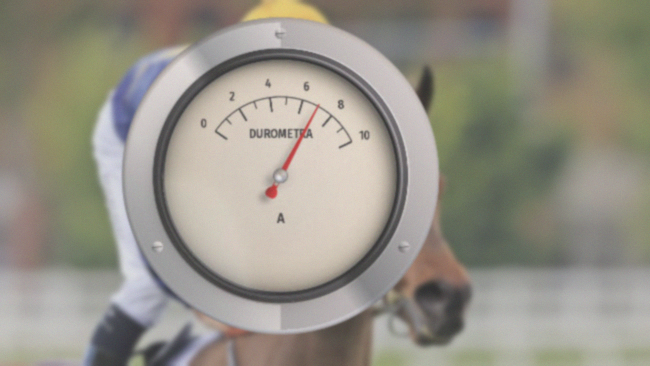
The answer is 7 A
